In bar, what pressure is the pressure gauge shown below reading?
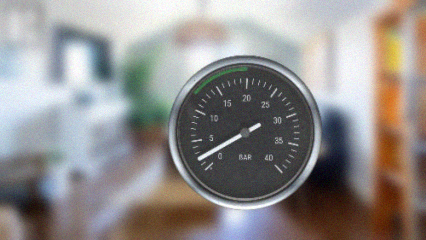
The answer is 2 bar
